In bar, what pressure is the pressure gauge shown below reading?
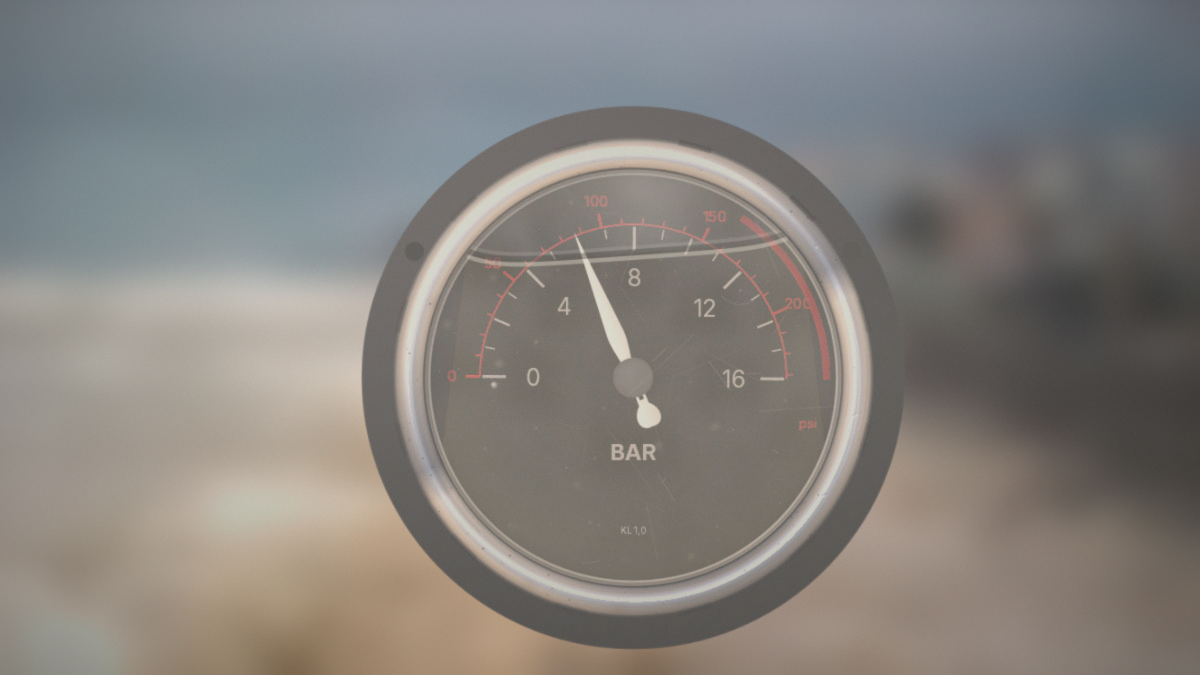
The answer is 6 bar
